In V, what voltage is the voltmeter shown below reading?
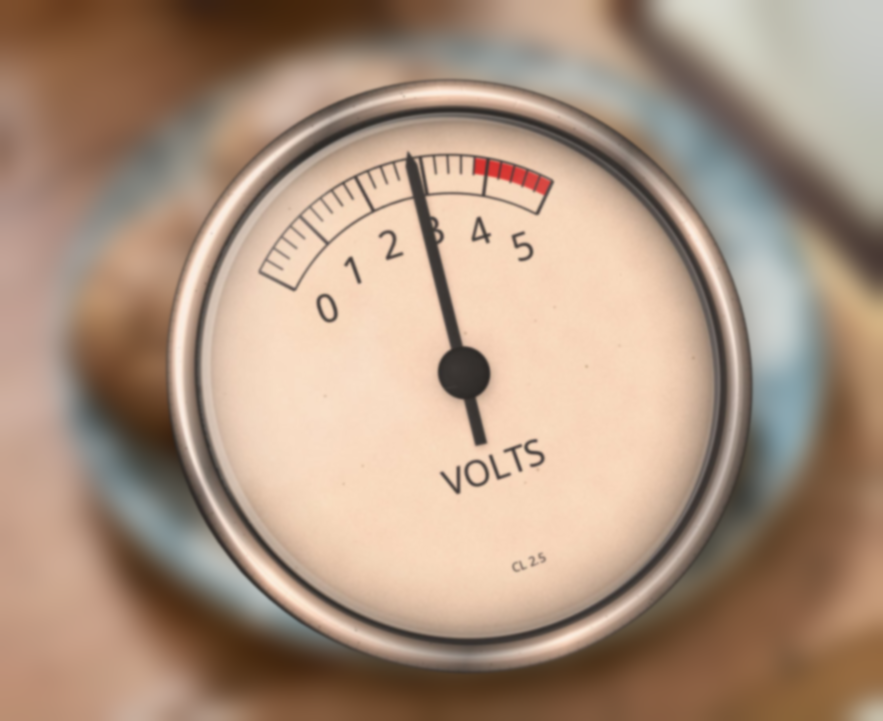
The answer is 2.8 V
